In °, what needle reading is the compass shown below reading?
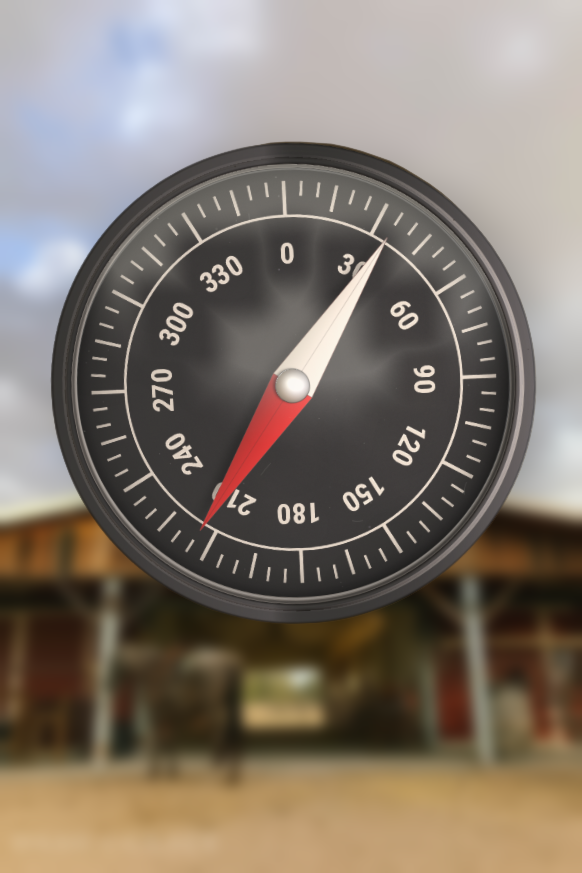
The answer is 215 °
